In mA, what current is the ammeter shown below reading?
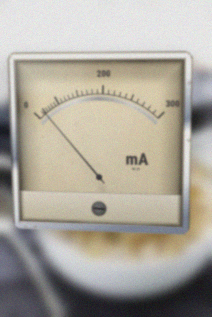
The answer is 50 mA
